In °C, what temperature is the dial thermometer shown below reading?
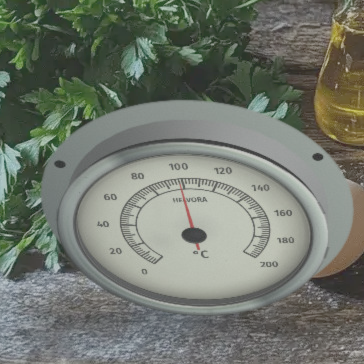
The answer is 100 °C
